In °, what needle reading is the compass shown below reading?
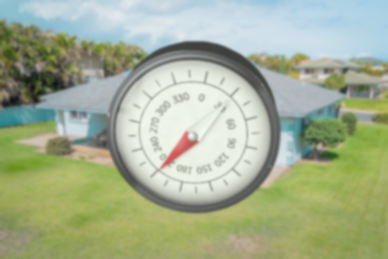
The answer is 210 °
